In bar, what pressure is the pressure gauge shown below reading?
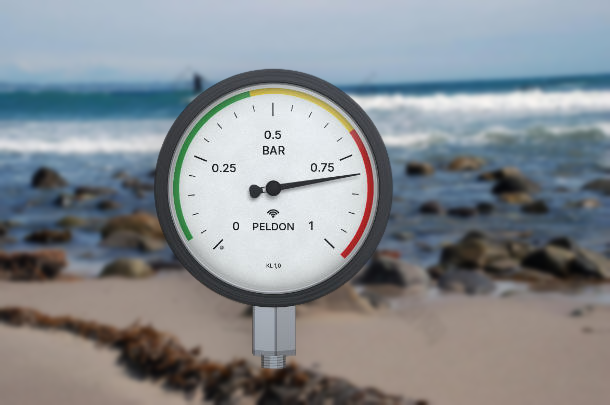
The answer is 0.8 bar
